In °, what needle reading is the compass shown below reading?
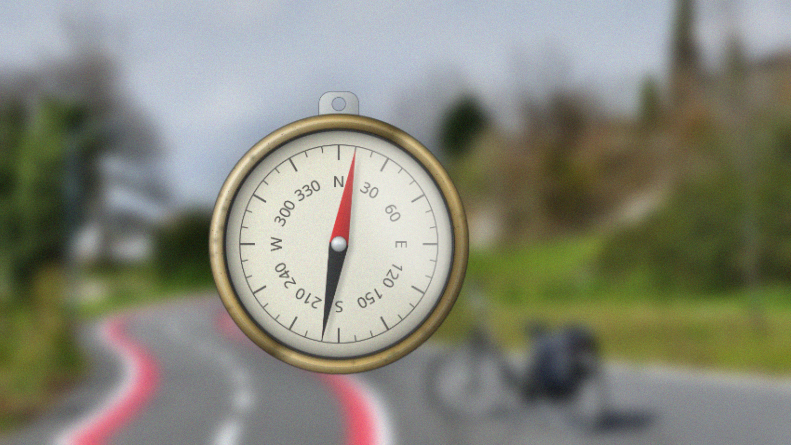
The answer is 10 °
